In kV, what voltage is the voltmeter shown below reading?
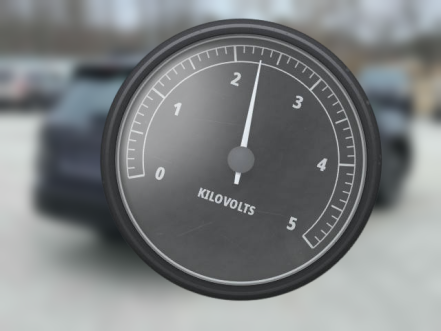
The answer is 2.3 kV
